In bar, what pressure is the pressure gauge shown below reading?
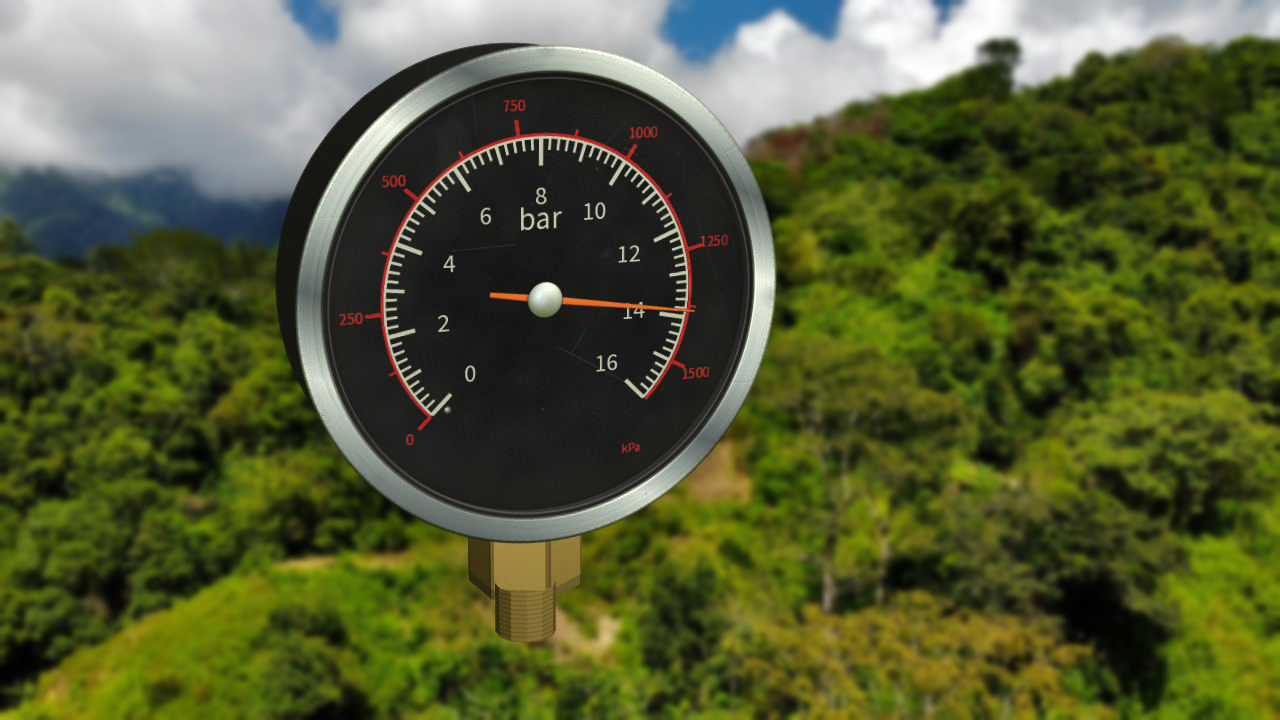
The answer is 13.8 bar
